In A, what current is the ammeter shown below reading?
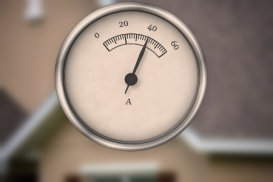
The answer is 40 A
